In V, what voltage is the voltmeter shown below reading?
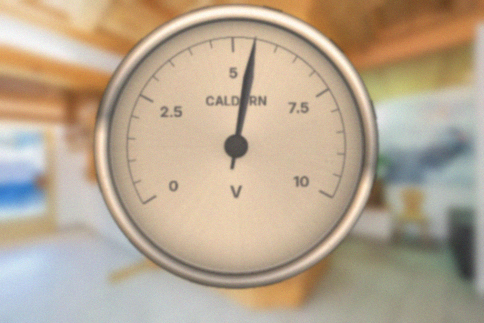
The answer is 5.5 V
